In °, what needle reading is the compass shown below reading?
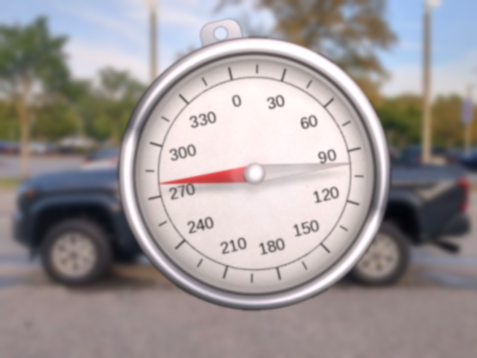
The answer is 277.5 °
